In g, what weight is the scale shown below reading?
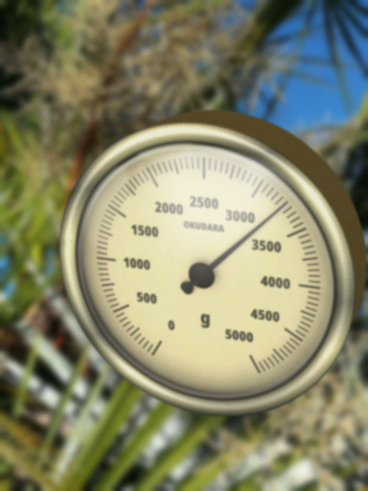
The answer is 3250 g
